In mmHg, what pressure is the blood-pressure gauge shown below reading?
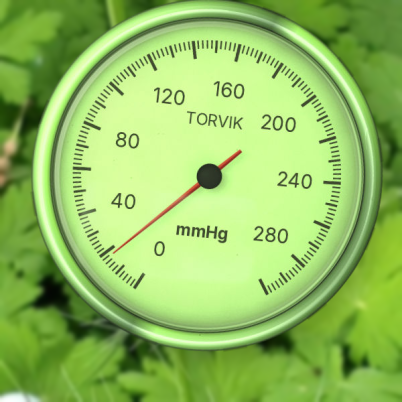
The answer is 18 mmHg
